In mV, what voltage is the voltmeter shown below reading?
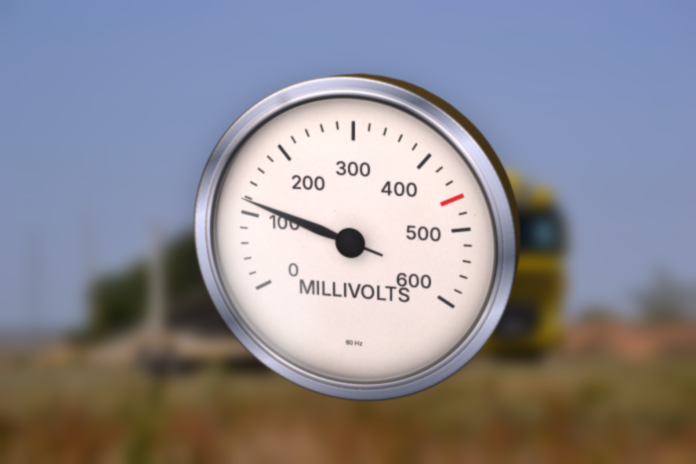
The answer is 120 mV
